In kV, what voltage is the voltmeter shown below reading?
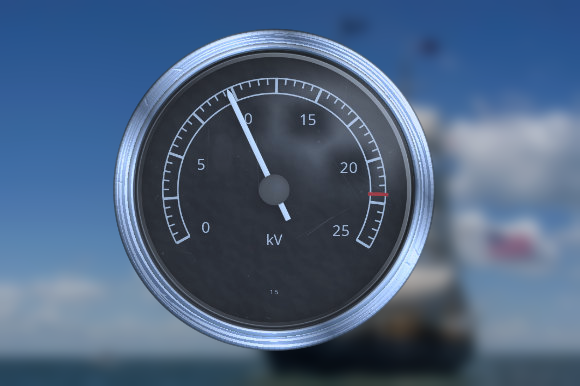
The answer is 9.75 kV
